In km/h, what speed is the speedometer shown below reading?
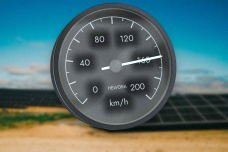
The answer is 160 km/h
